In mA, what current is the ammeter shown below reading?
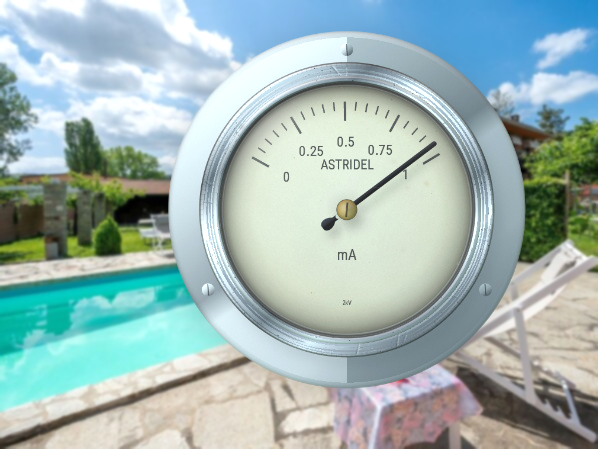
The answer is 0.95 mA
